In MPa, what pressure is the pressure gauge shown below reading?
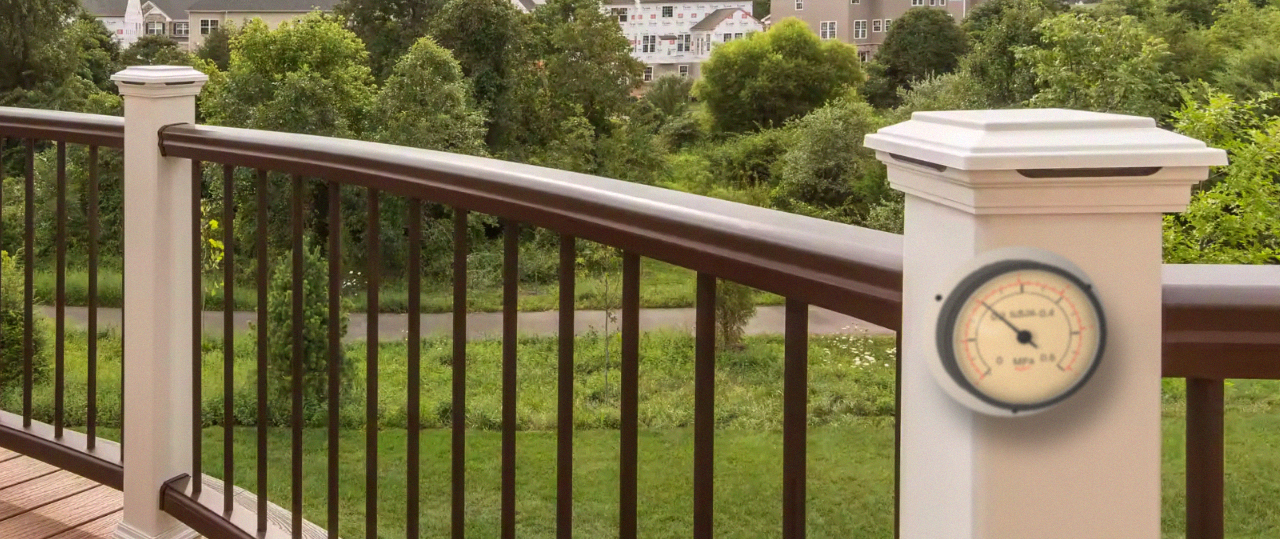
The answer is 0.2 MPa
